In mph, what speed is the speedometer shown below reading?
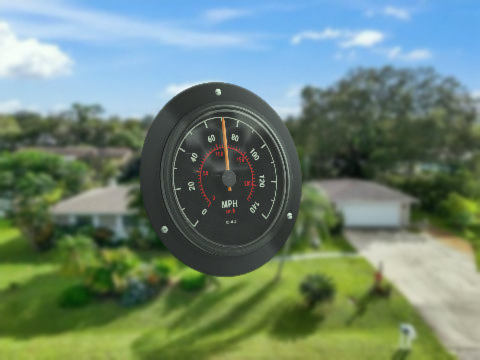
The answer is 70 mph
